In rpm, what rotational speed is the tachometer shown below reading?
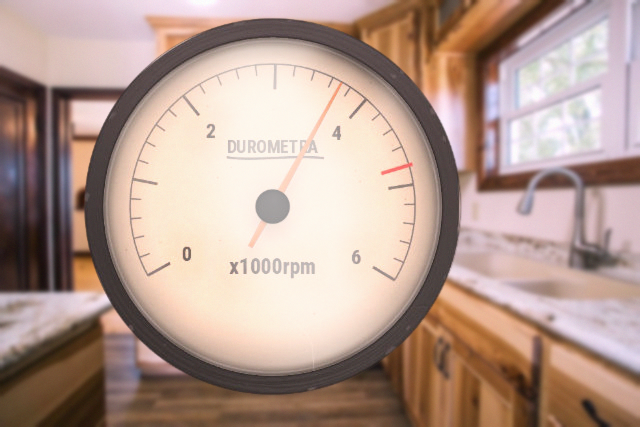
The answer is 3700 rpm
